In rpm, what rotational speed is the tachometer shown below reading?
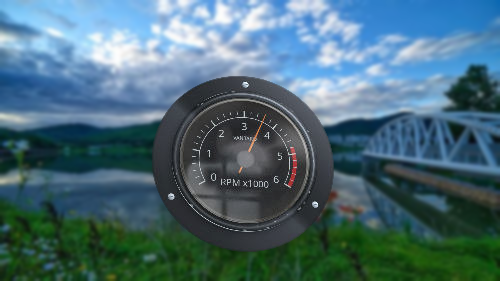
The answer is 3600 rpm
